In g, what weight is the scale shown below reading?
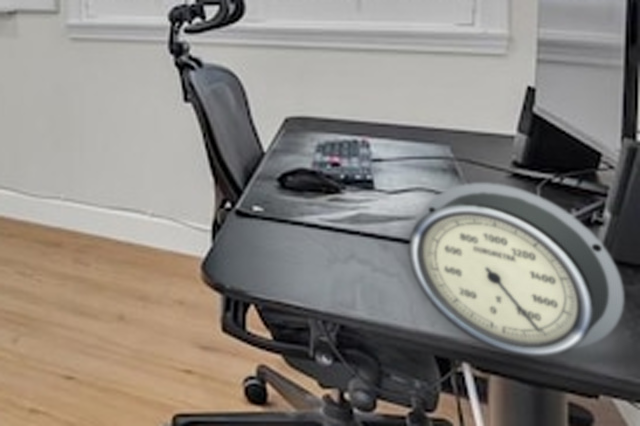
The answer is 1800 g
